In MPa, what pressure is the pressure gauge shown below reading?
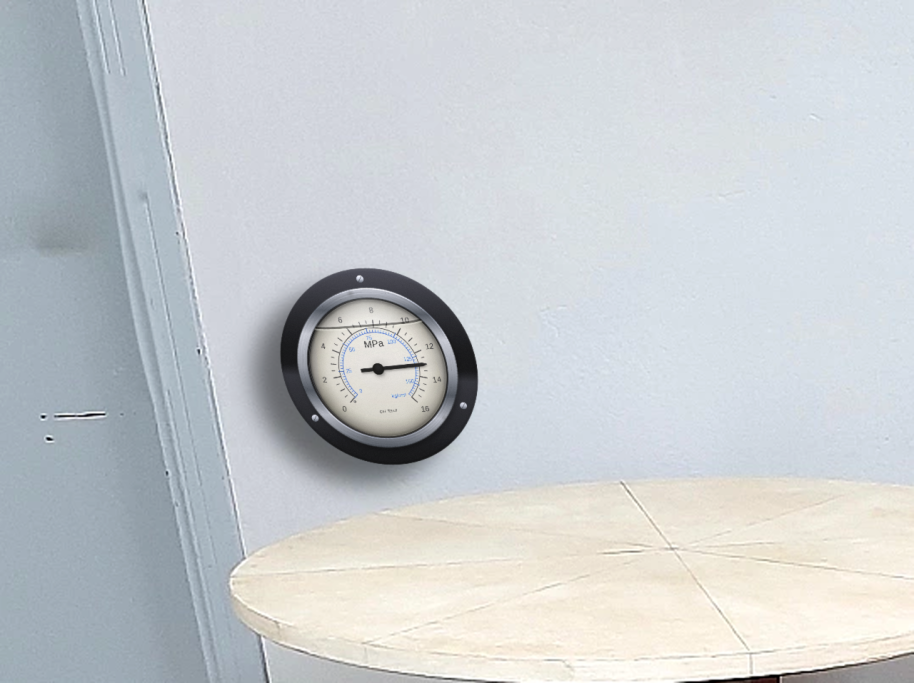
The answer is 13 MPa
